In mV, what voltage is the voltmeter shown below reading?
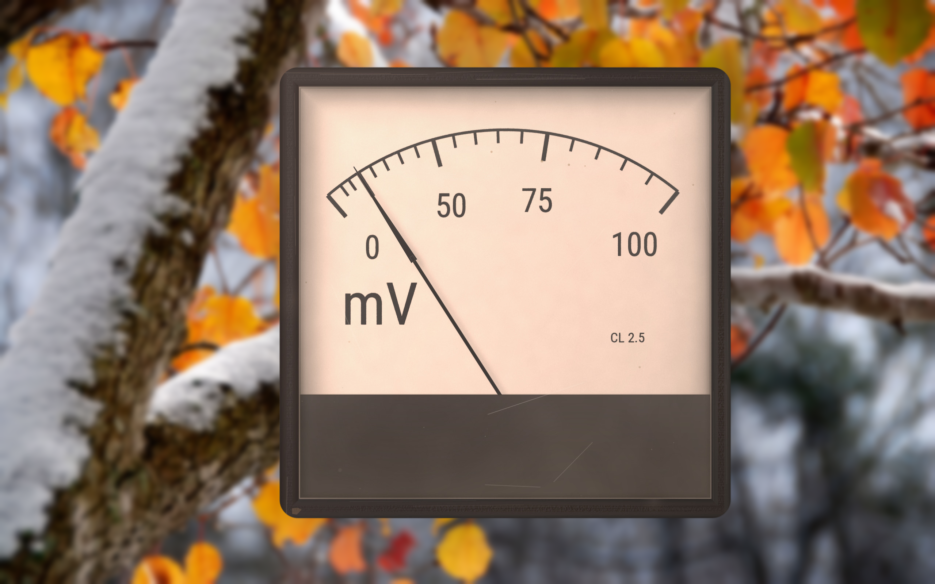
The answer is 25 mV
